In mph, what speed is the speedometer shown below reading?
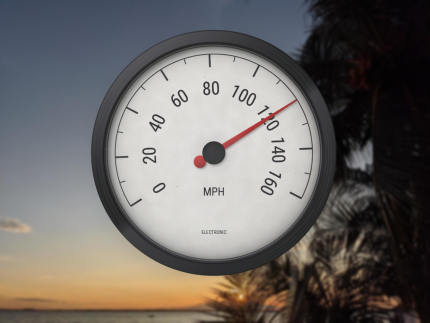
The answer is 120 mph
